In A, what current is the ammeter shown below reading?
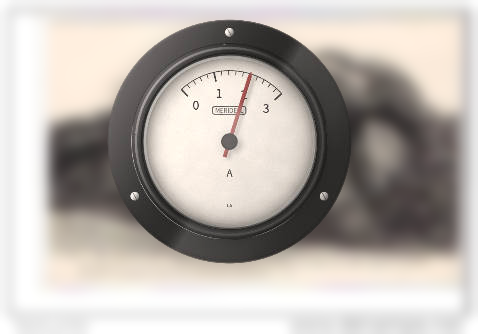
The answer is 2 A
